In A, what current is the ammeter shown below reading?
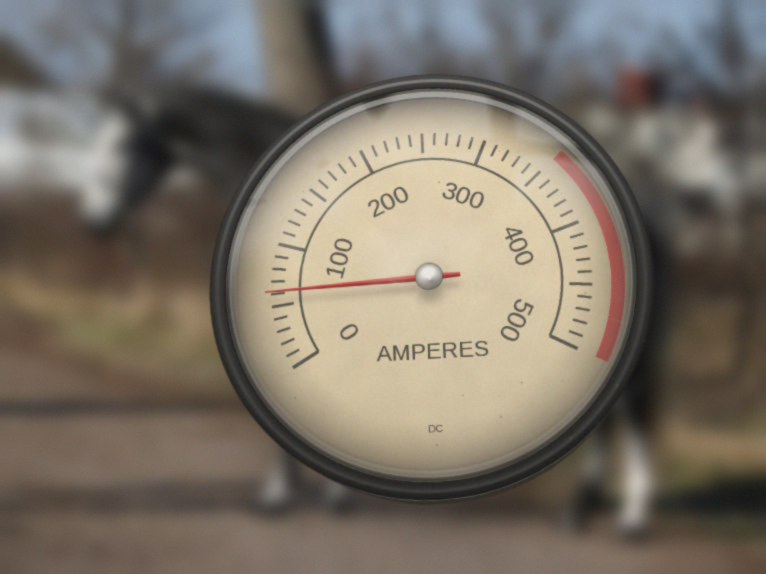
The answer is 60 A
